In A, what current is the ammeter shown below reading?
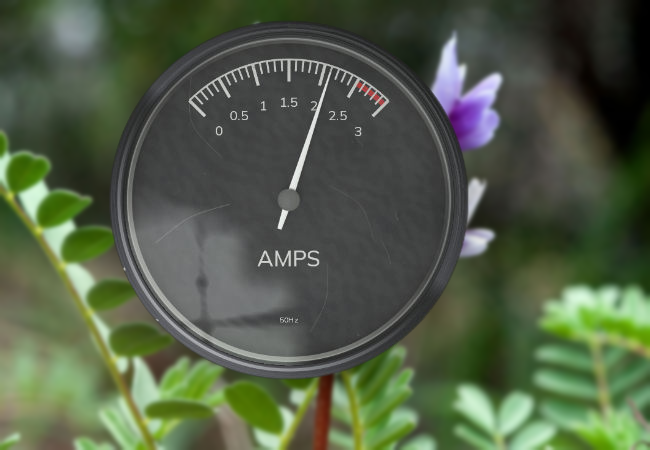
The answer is 2.1 A
